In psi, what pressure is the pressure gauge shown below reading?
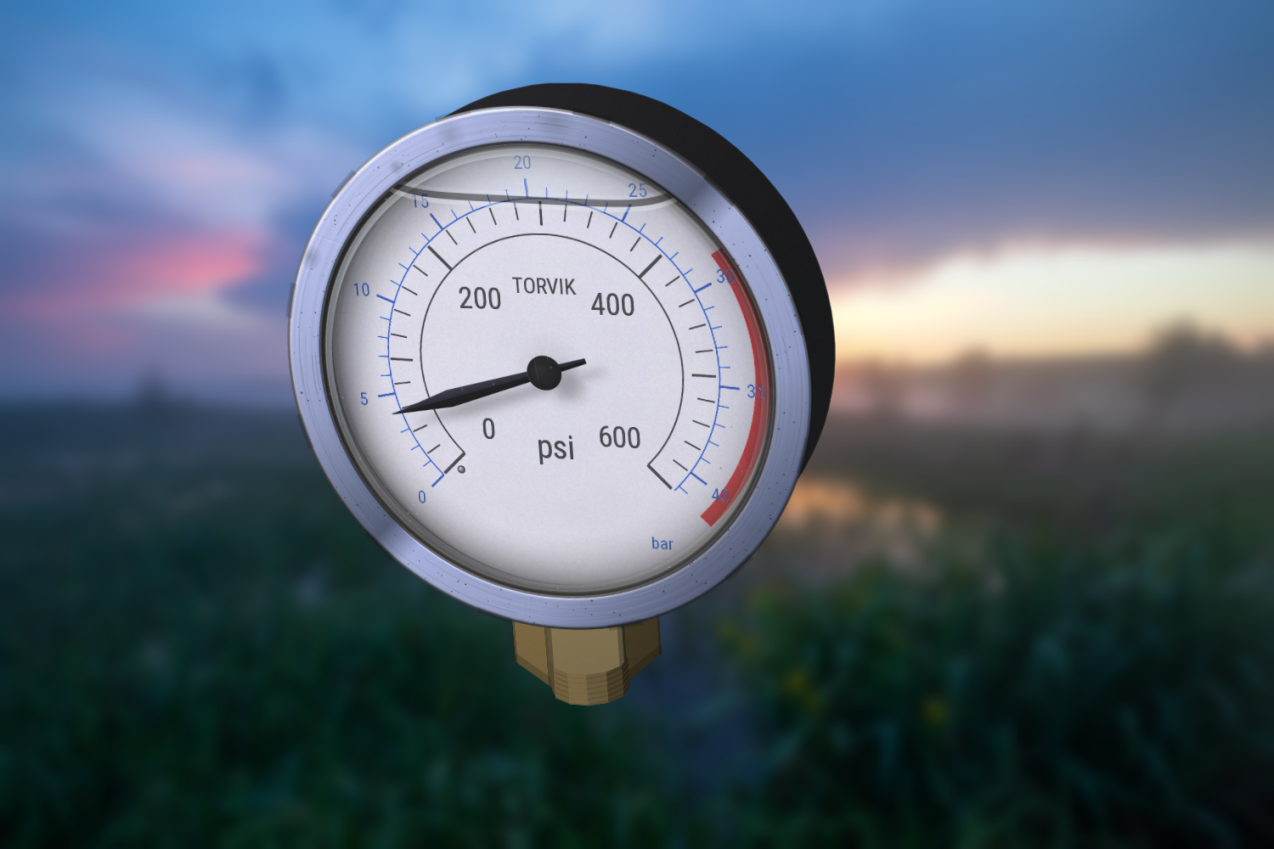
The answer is 60 psi
